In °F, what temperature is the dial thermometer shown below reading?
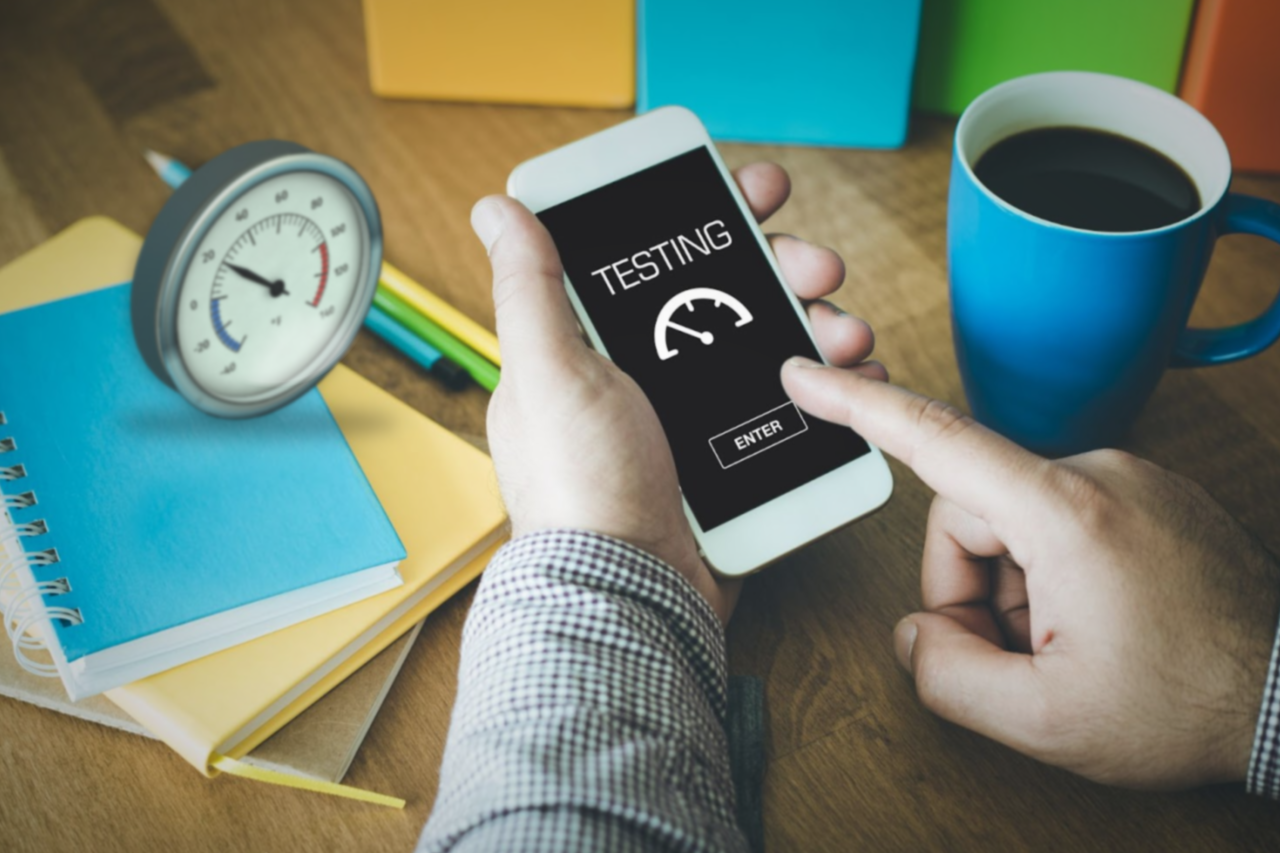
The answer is 20 °F
